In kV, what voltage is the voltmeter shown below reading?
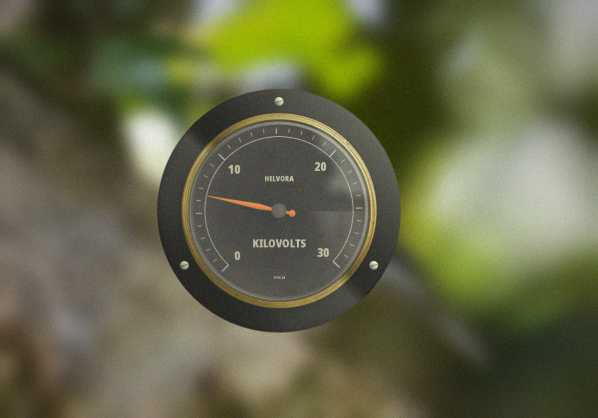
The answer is 6.5 kV
